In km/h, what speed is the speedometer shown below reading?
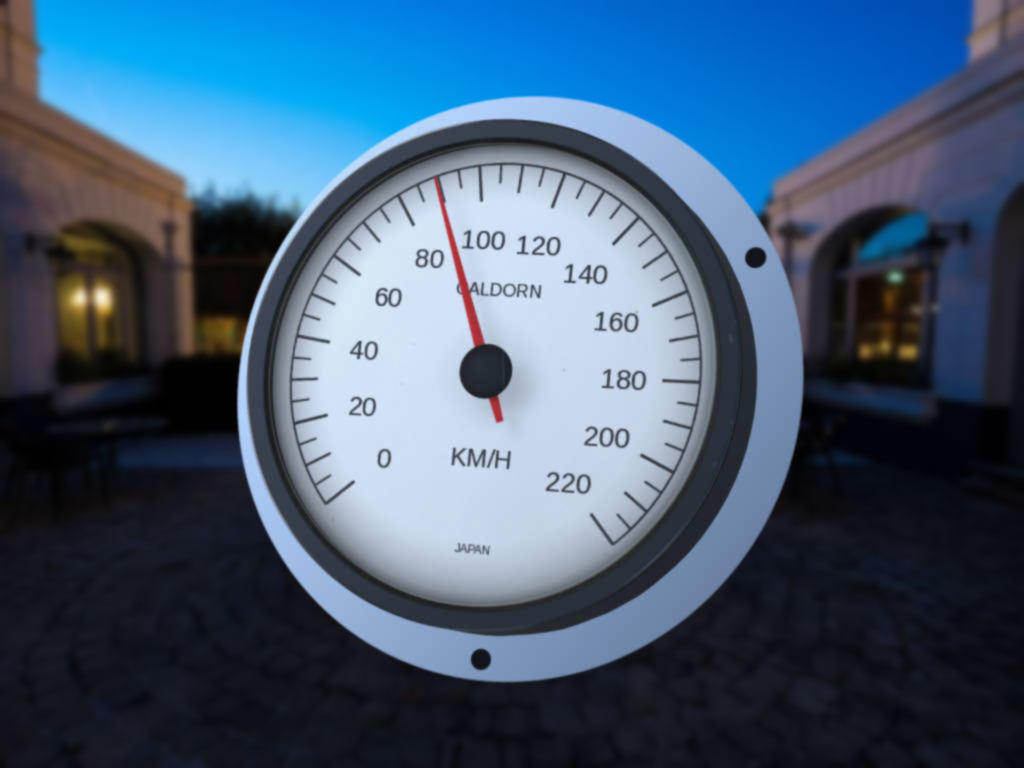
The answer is 90 km/h
